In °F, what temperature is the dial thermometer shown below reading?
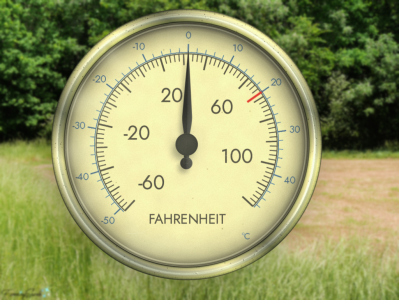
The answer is 32 °F
